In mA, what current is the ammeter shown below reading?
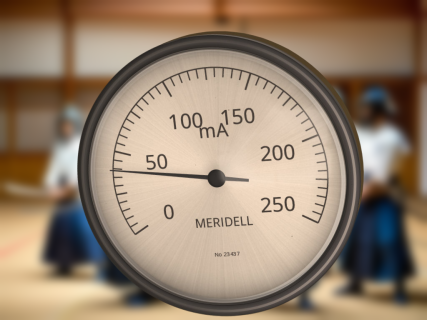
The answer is 40 mA
